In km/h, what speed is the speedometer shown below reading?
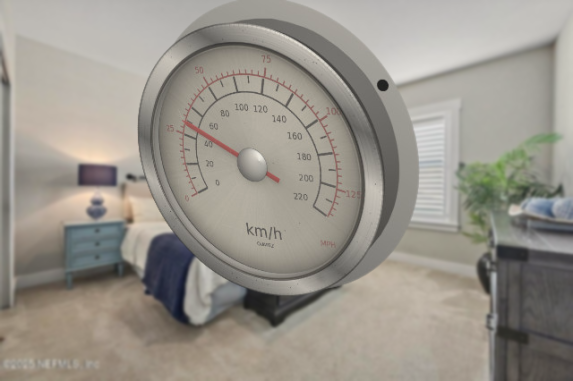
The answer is 50 km/h
